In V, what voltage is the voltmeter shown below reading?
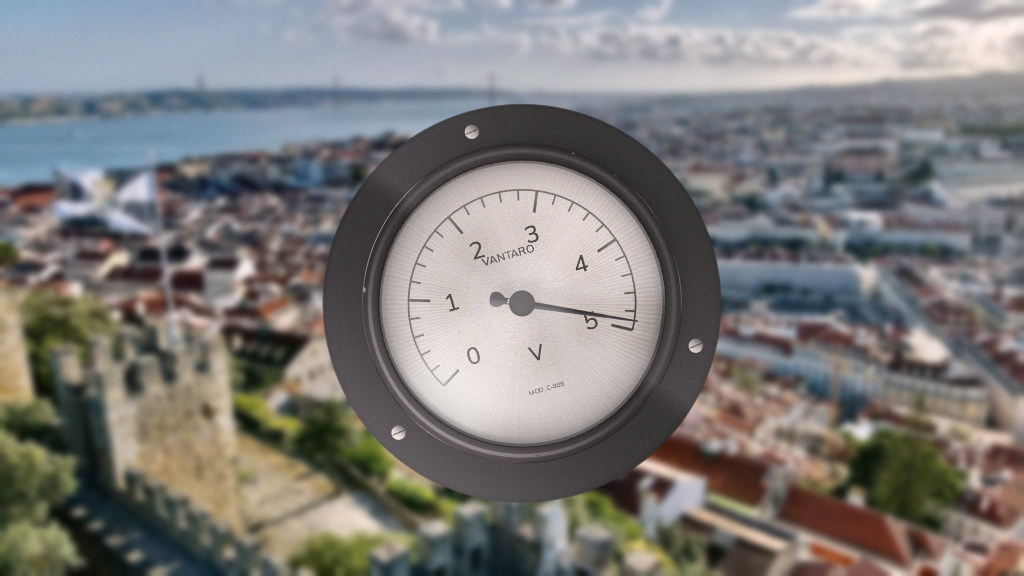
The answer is 4.9 V
